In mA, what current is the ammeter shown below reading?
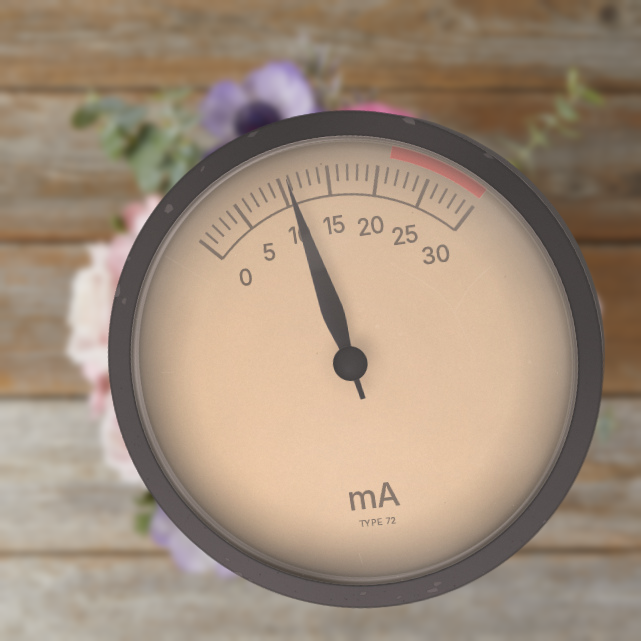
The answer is 11 mA
